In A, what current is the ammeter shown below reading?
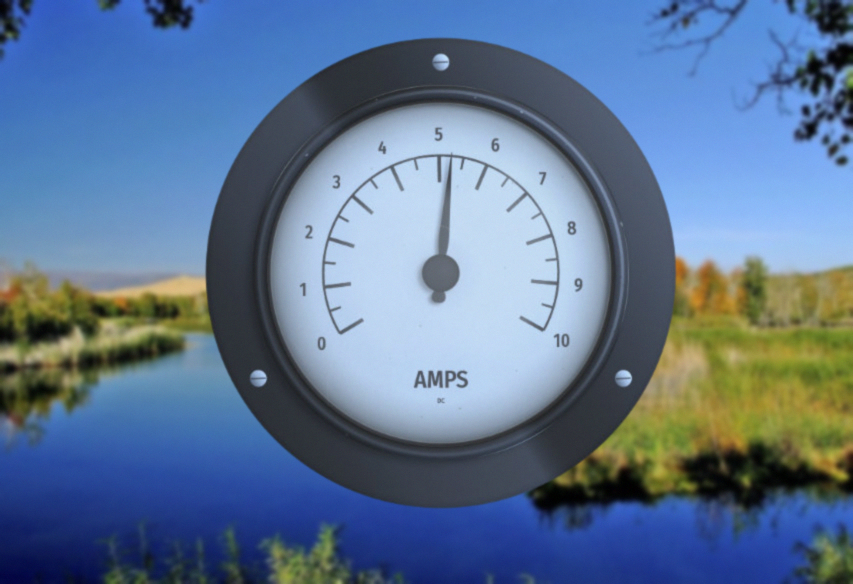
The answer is 5.25 A
